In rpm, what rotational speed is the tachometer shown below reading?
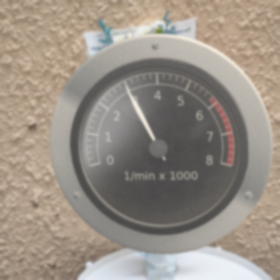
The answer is 3000 rpm
